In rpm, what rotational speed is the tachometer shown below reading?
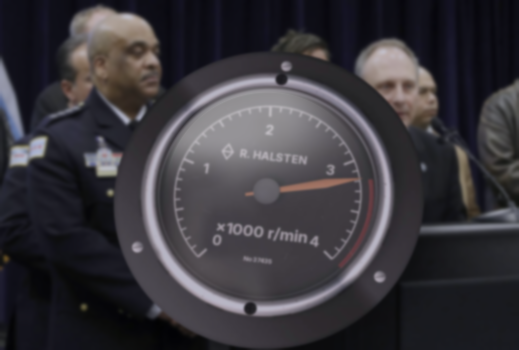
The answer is 3200 rpm
